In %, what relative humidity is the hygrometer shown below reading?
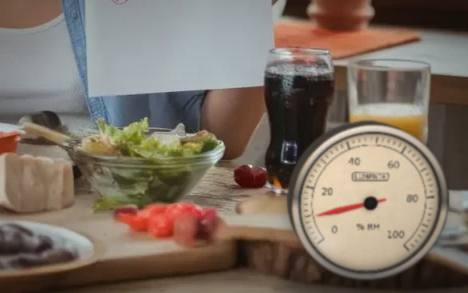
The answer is 10 %
